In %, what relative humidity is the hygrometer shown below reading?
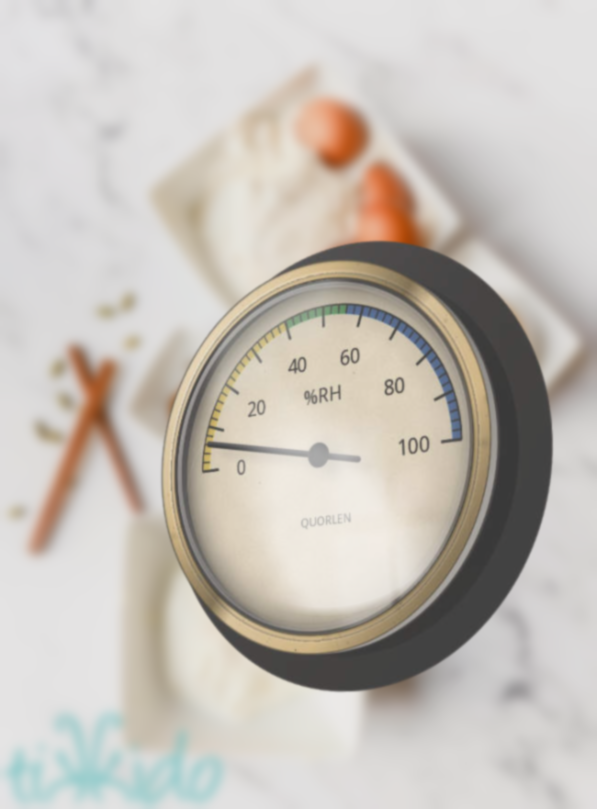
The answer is 6 %
